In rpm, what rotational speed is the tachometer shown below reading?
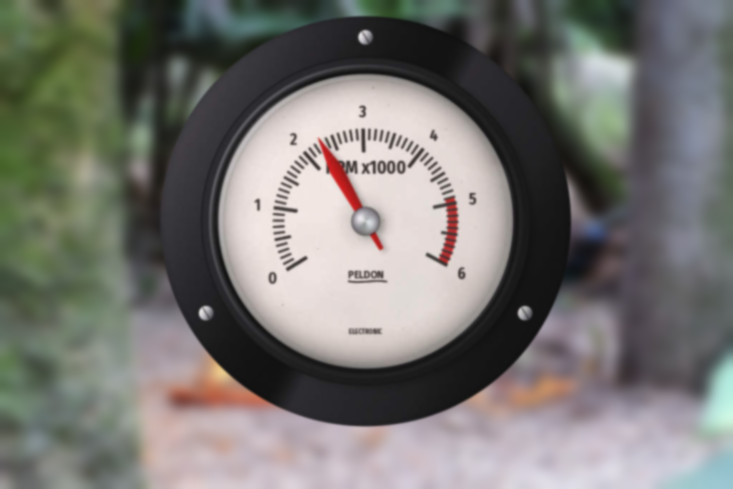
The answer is 2300 rpm
